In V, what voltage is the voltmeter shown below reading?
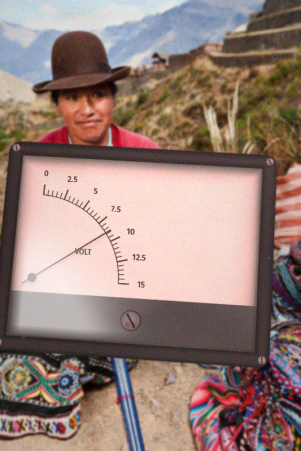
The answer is 9 V
